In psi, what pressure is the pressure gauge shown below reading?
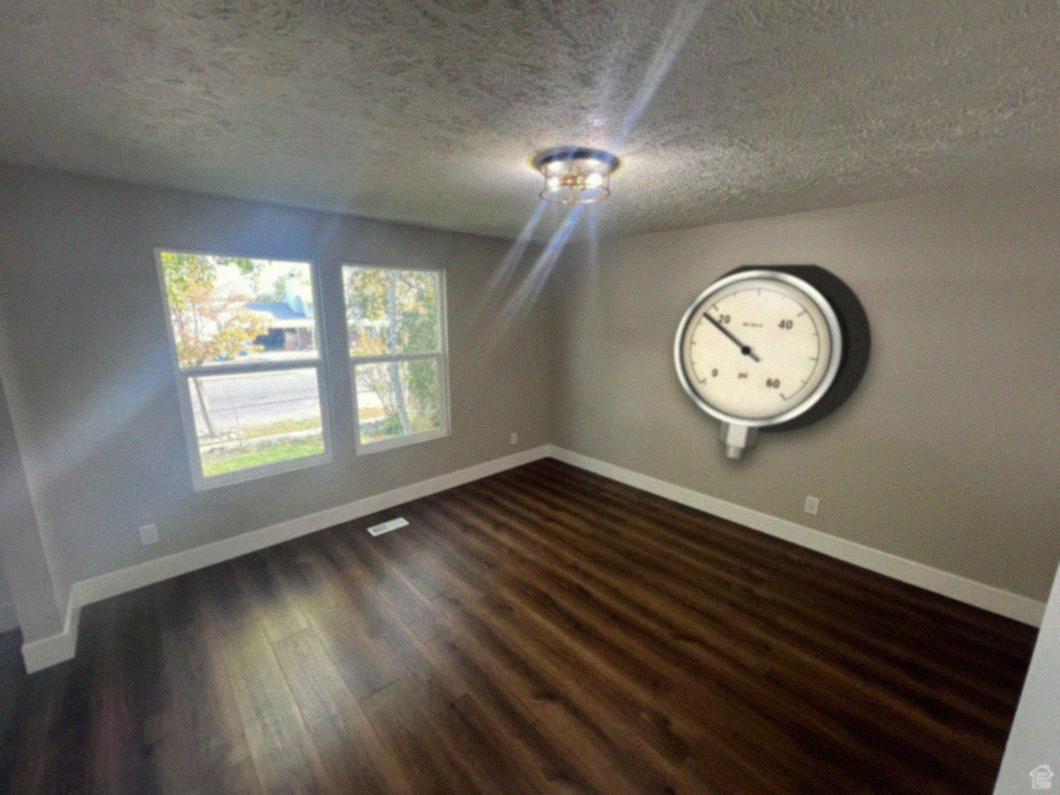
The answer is 17.5 psi
